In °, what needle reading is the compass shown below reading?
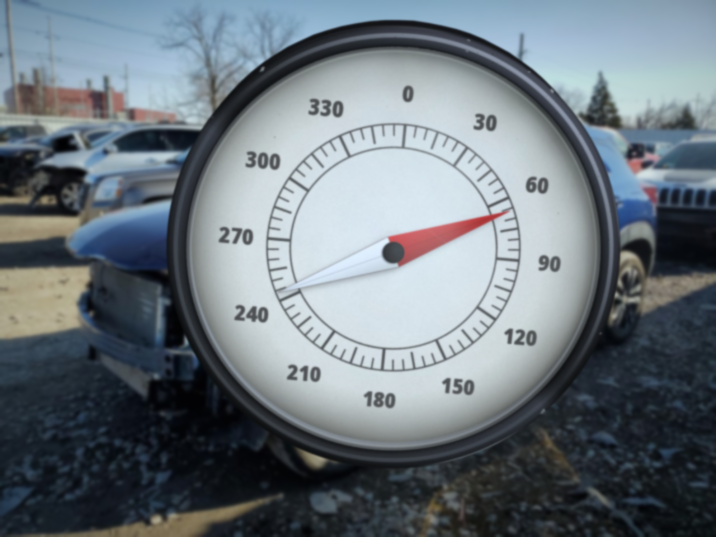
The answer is 65 °
